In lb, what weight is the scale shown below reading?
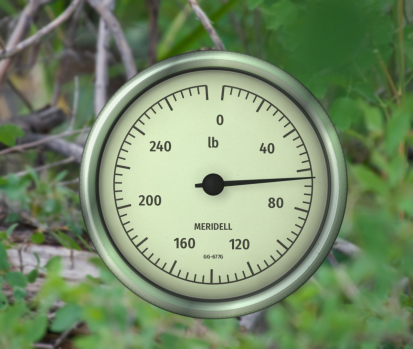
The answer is 64 lb
